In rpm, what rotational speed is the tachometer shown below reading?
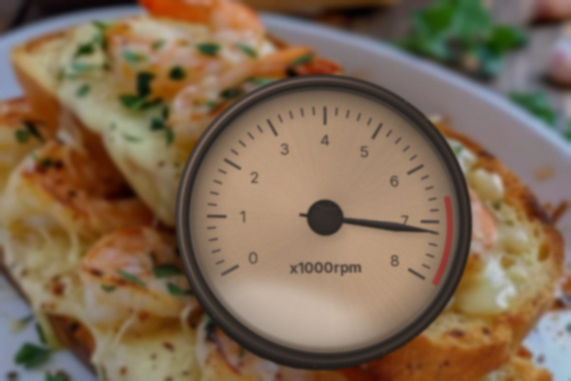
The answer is 7200 rpm
